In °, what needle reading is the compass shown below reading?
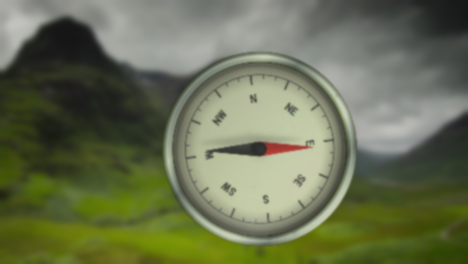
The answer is 95 °
